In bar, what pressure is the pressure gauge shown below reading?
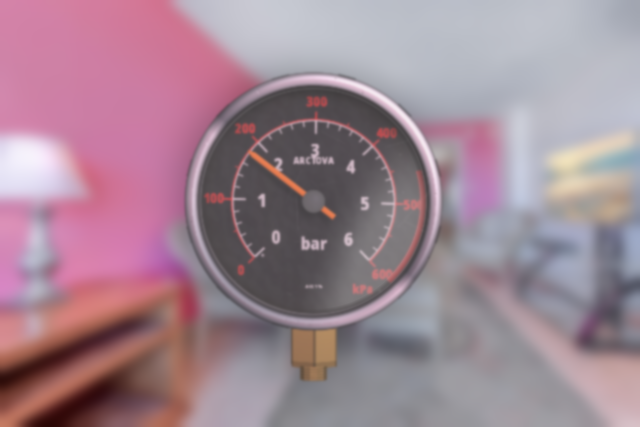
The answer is 1.8 bar
